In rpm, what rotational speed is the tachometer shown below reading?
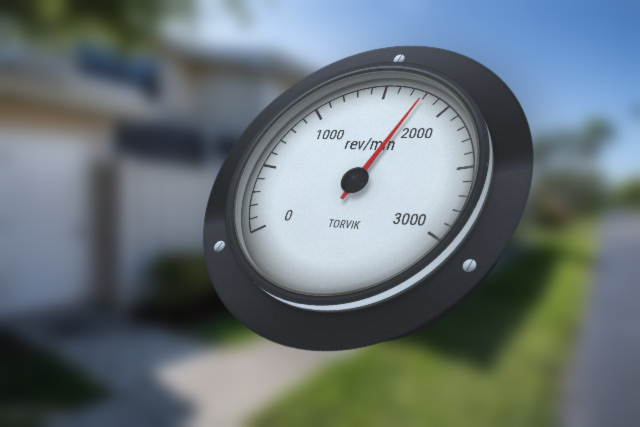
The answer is 1800 rpm
